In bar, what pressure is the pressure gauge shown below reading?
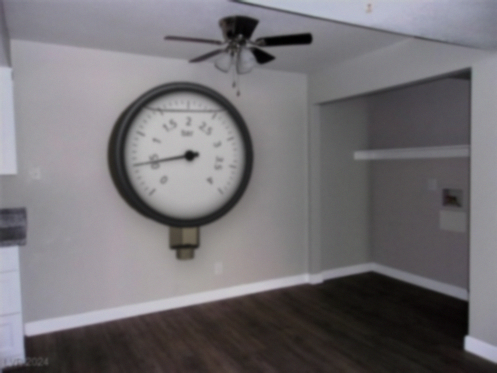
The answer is 0.5 bar
